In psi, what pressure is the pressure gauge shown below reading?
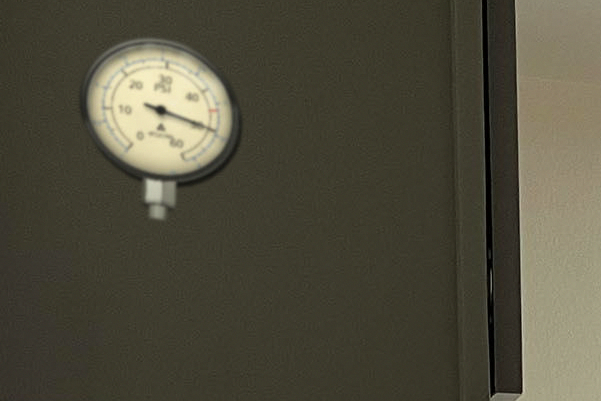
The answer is 50 psi
